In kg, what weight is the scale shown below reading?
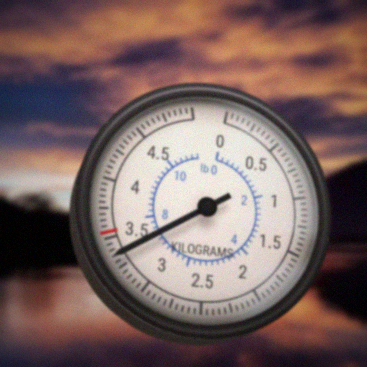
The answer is 3.35 kg
